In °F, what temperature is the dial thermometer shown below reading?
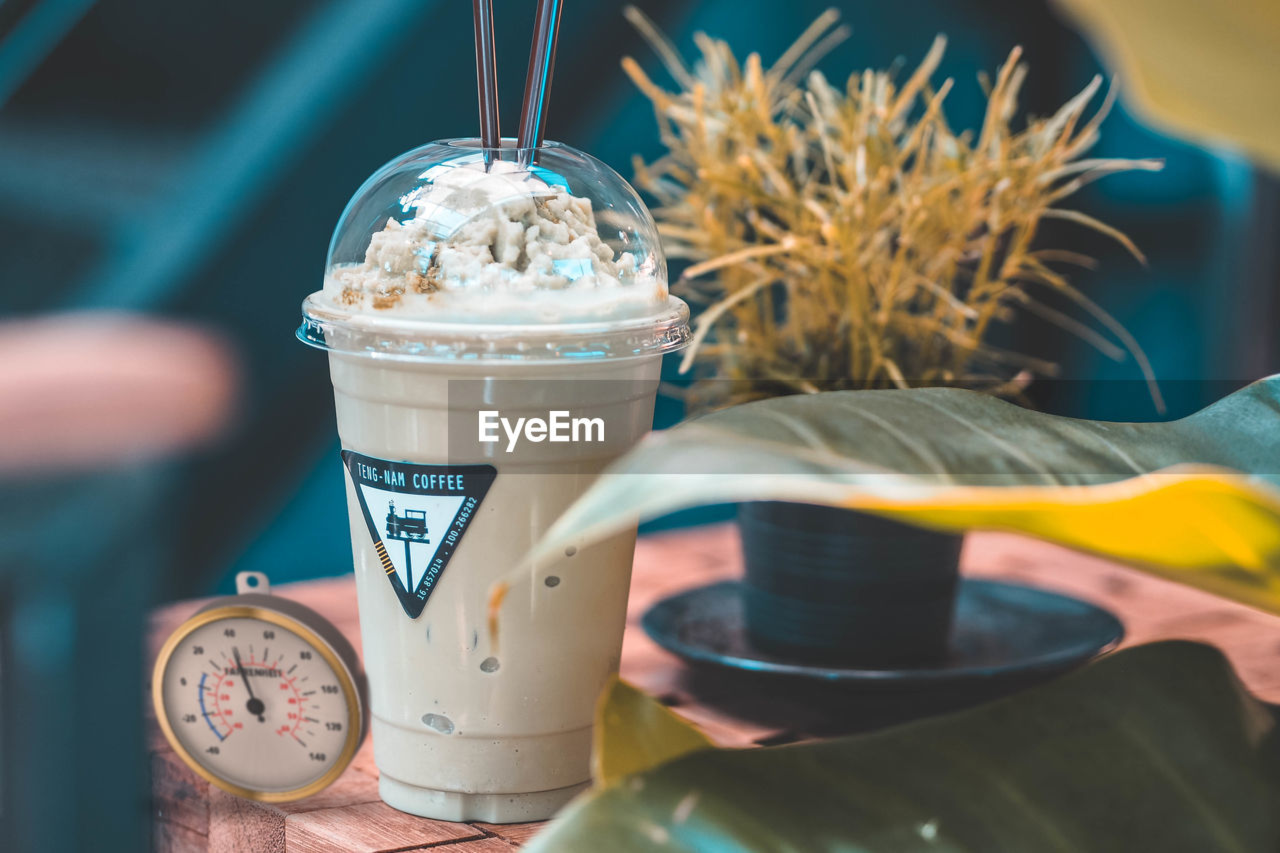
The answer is 40 °F
